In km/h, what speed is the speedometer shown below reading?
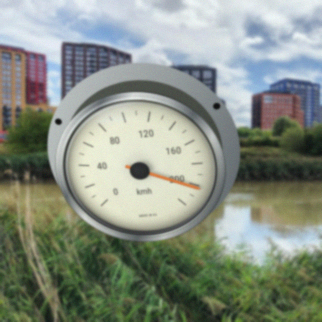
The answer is 200 km/h
